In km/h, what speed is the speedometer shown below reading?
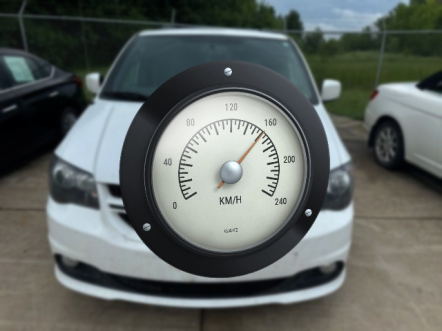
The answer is 160 km/h
